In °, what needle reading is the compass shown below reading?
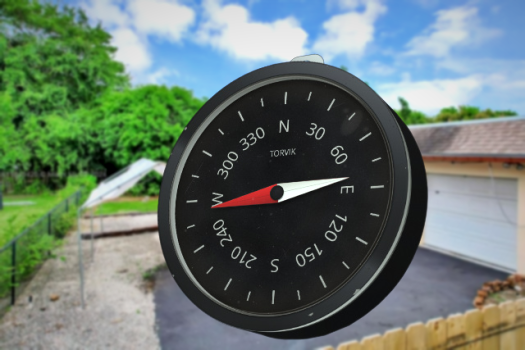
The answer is 262.5 °
